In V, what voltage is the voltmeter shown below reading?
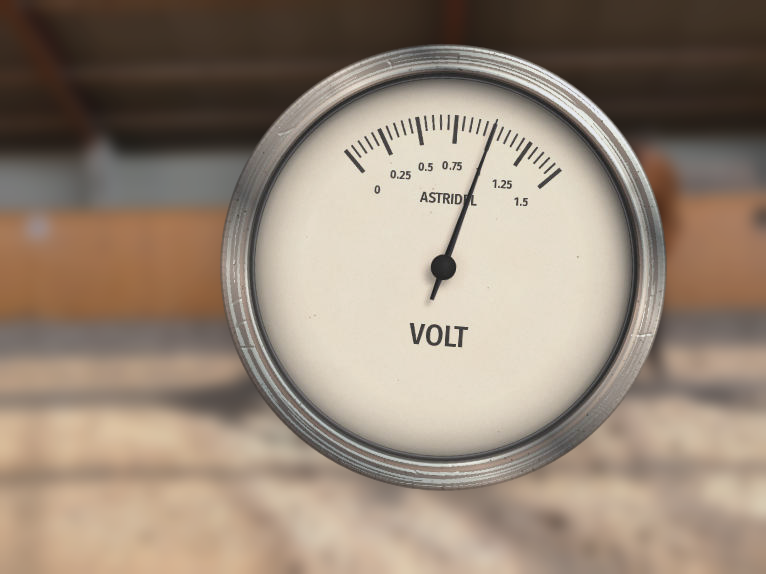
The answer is 1 V
